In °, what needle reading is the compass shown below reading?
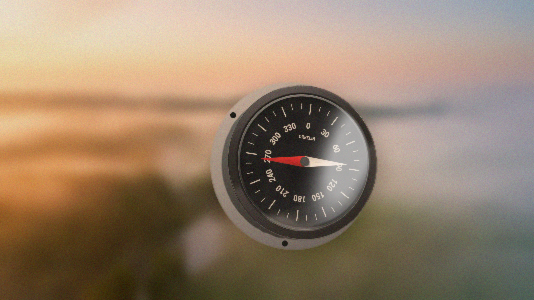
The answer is 265 °
